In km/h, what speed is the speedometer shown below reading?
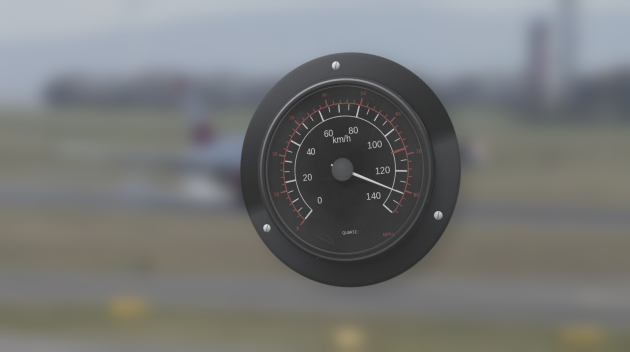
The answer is 130 km/h
